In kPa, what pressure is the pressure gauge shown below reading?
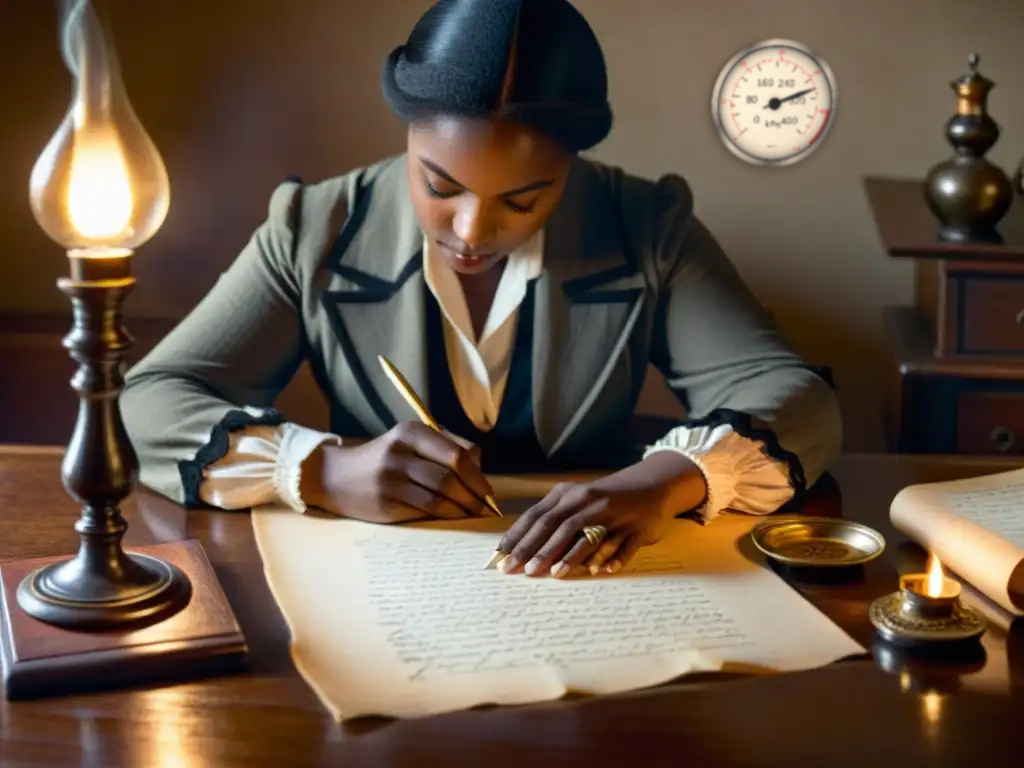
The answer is 300 kPa
